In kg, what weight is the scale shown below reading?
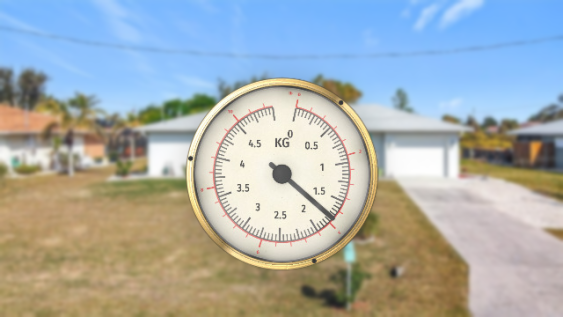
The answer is 1.75 kg
